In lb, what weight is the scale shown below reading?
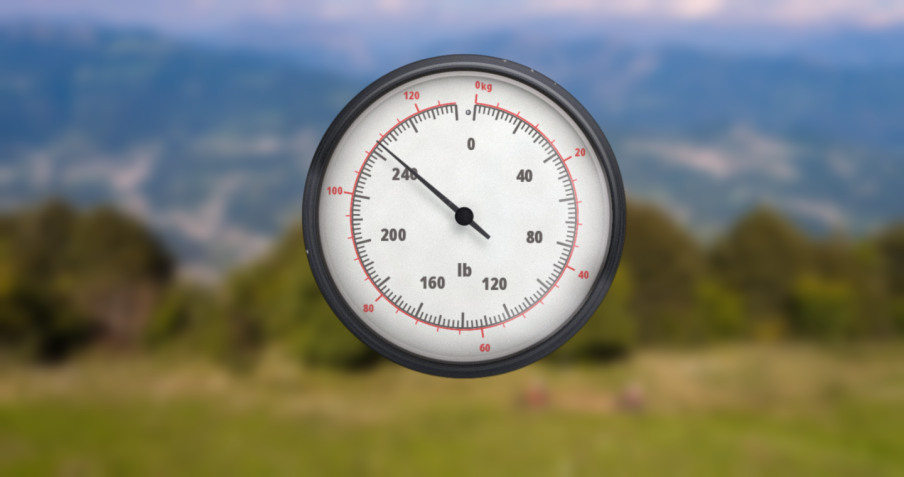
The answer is 244 lb
